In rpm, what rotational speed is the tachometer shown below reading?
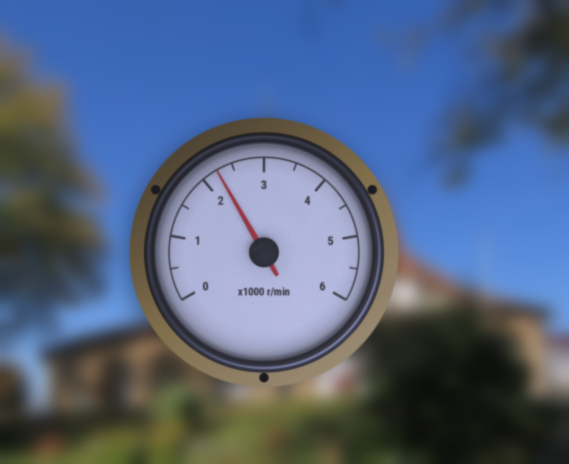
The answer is 2250 rpm
